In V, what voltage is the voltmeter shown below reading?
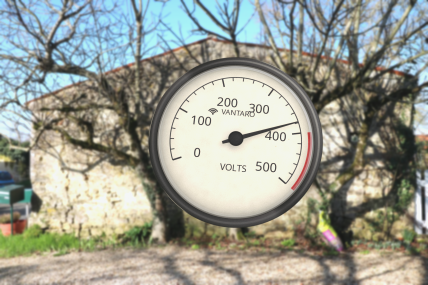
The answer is 380 V
